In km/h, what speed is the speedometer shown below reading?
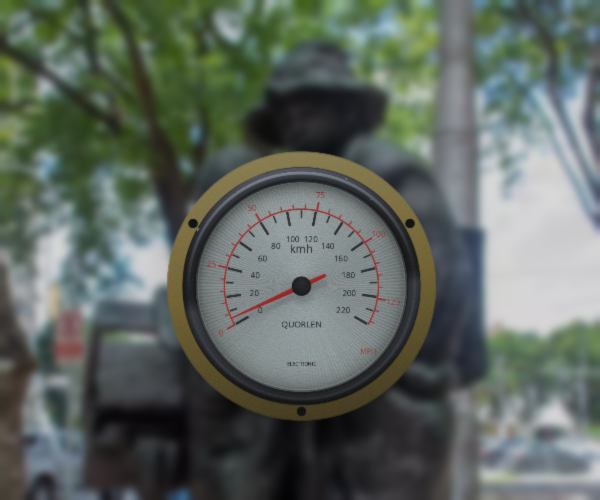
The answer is 5 km/h
